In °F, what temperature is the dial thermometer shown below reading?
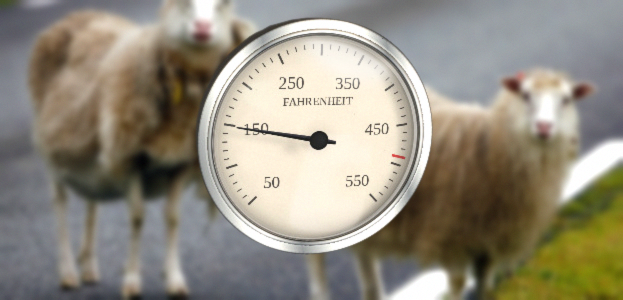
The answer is 150 °F
